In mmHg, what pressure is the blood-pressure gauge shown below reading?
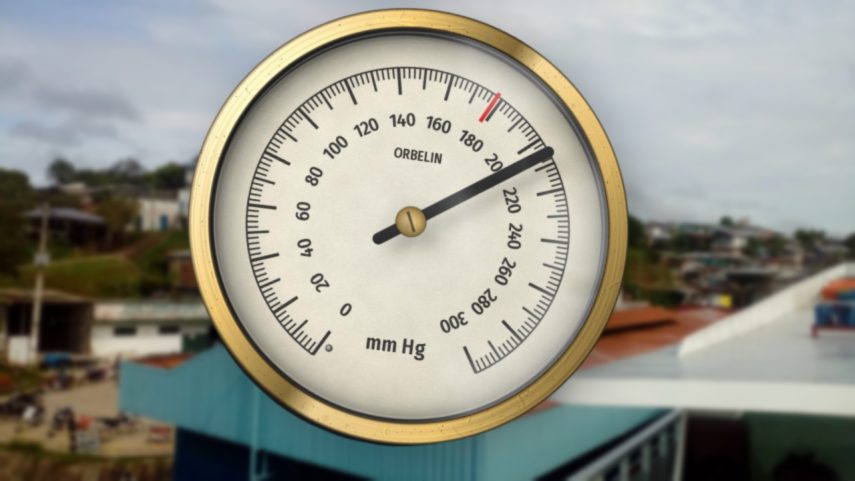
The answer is 206 mmHg
